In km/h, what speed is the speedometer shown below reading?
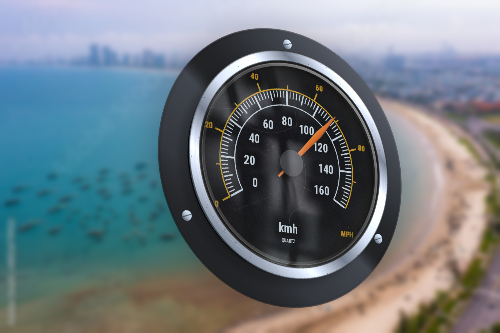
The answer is 110 km/h
